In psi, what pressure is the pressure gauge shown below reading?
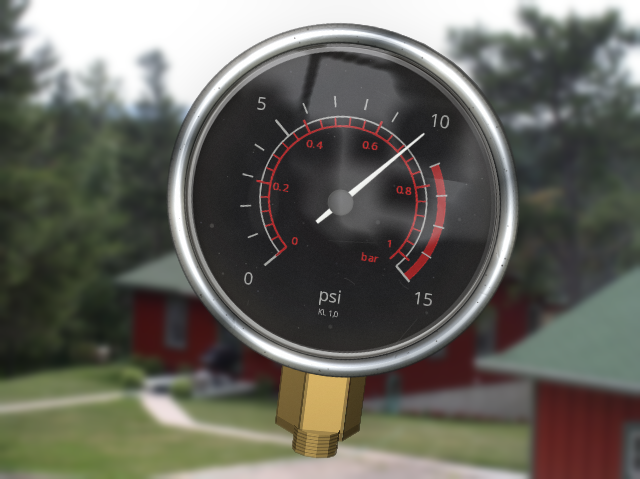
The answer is 10 psi
